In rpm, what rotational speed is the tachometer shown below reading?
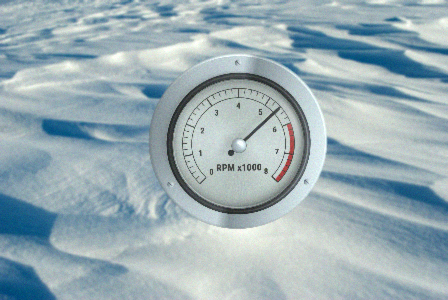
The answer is 5400 rpm
